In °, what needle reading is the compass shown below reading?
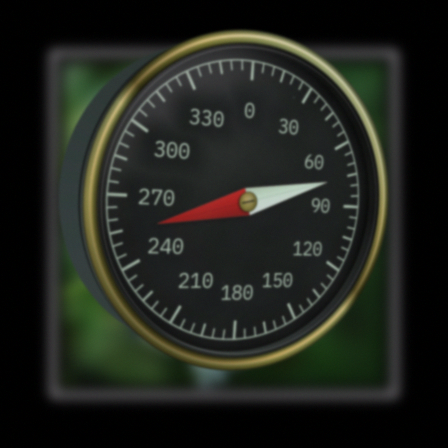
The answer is 255 °
